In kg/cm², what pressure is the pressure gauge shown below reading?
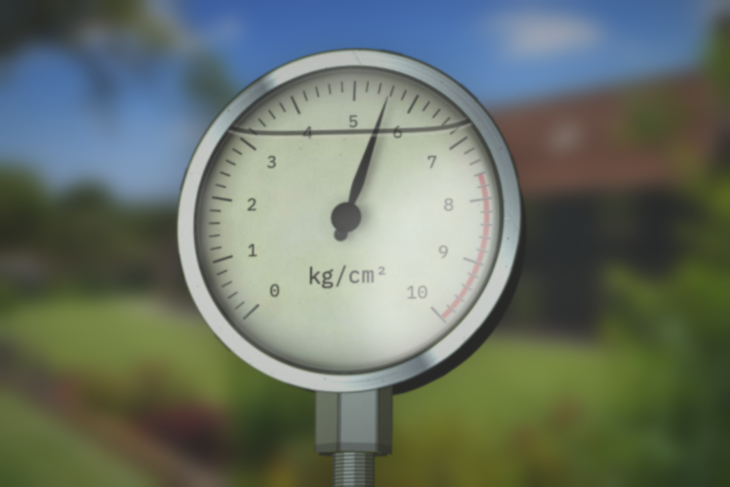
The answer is 5.6 kg/cm²
